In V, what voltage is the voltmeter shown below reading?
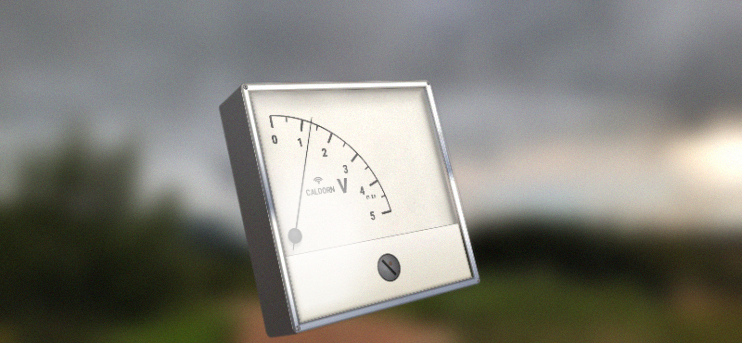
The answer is 1.25 V
